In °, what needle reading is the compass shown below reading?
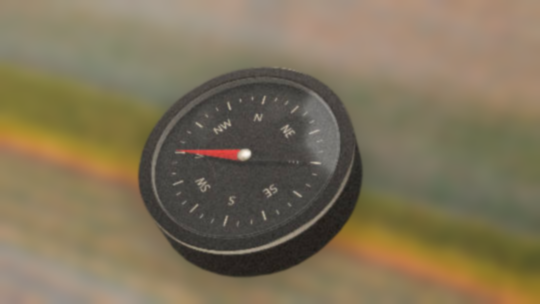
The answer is 270 °
